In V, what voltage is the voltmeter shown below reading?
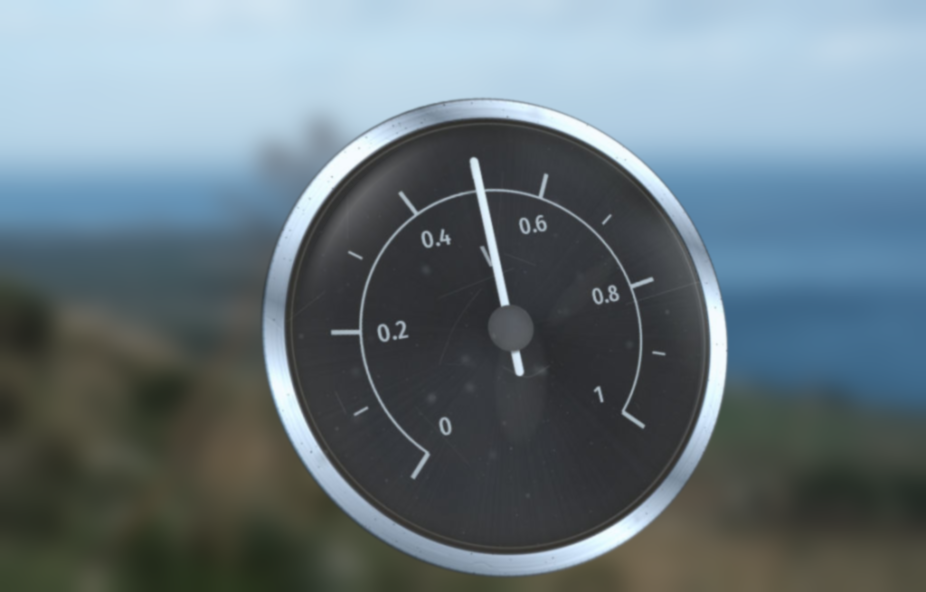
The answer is 0.5 V
